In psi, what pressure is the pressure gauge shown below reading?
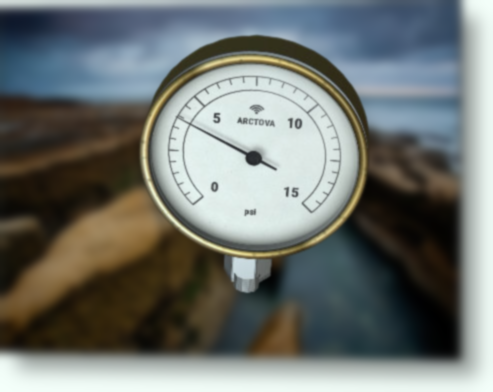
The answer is 4 psi
